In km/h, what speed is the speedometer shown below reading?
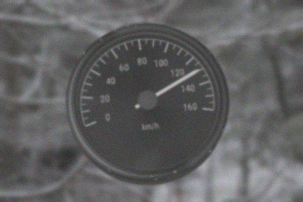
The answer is 130 km/h
